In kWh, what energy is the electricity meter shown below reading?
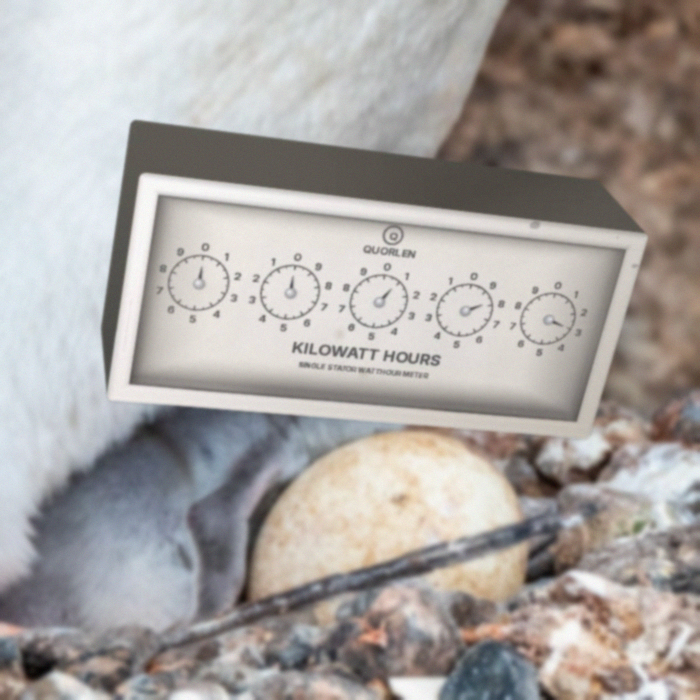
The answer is 83 kWh
